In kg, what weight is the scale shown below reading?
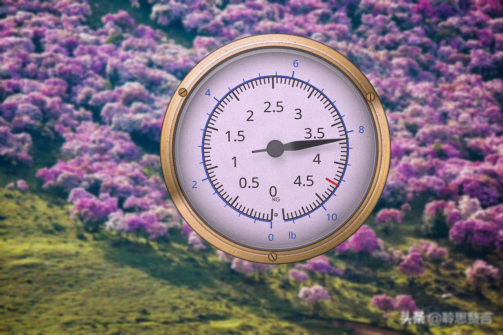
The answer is 3.7 kg
